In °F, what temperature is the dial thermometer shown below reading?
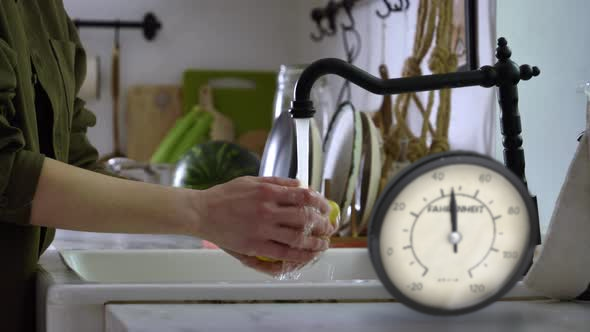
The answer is 45 °F
